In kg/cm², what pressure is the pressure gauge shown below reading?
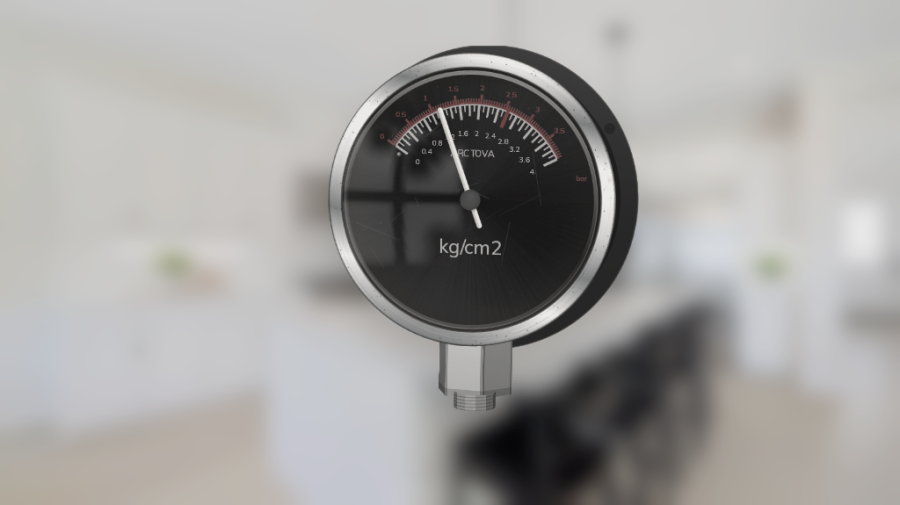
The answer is 1.2 kg/cm²
